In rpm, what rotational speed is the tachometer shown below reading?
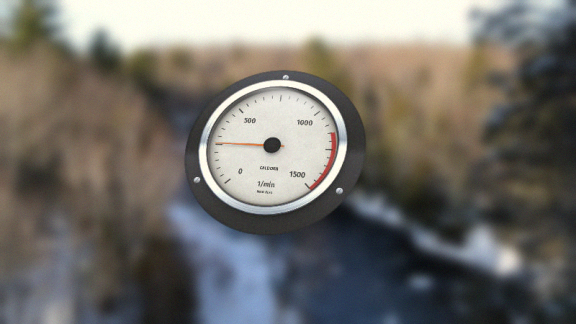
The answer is 250 rpm
